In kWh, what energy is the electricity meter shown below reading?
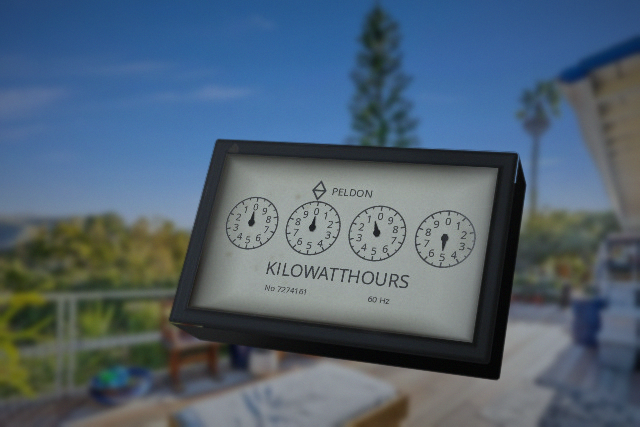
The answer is 5 kWh
